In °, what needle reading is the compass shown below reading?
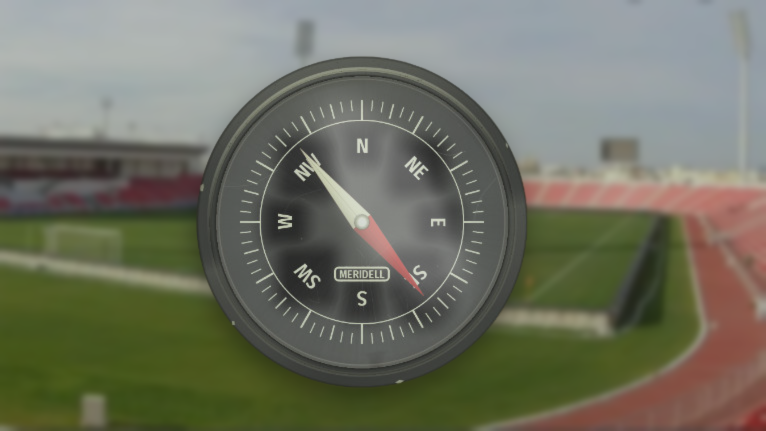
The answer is 140 °
